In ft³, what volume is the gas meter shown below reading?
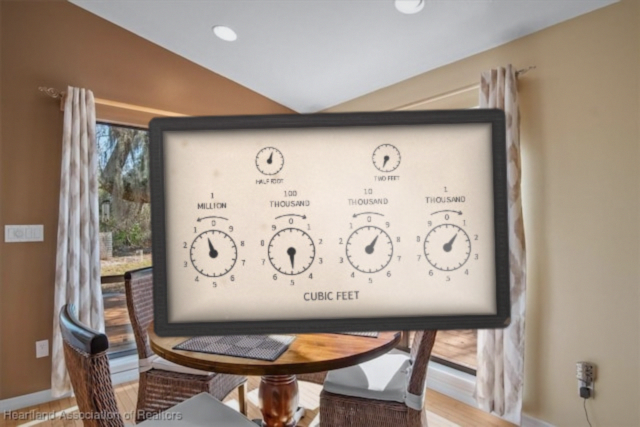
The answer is 49100 ft³
